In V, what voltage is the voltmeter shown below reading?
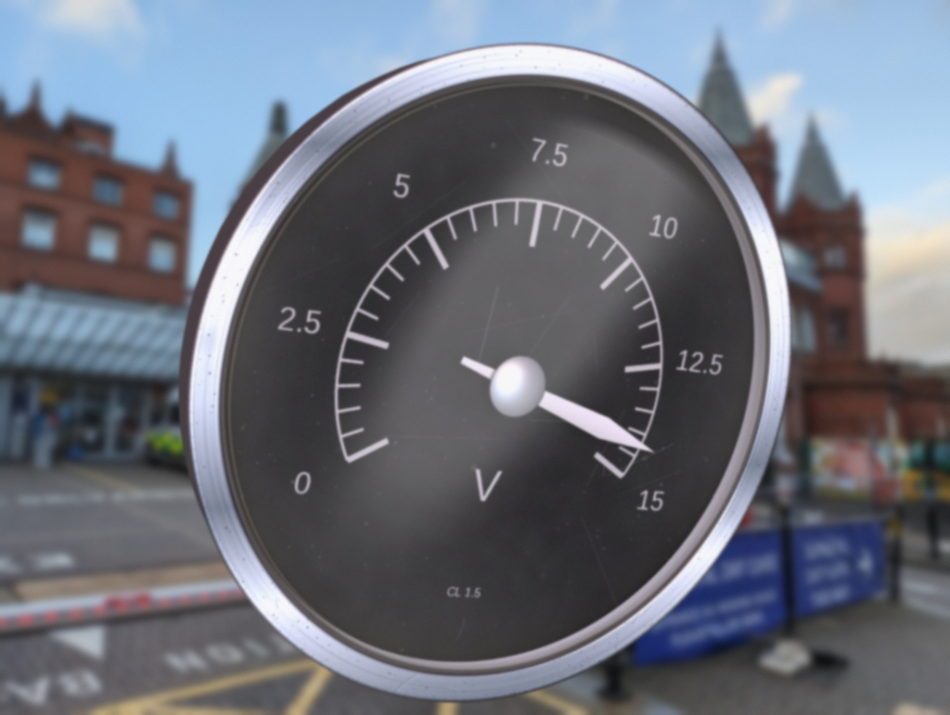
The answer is 14.25 V
